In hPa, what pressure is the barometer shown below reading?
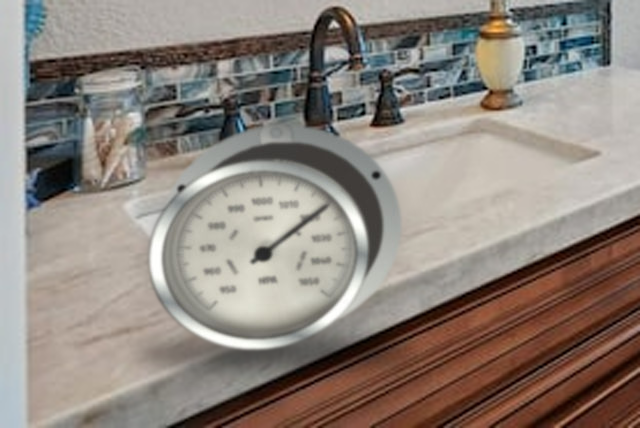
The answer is 1020 hPa
